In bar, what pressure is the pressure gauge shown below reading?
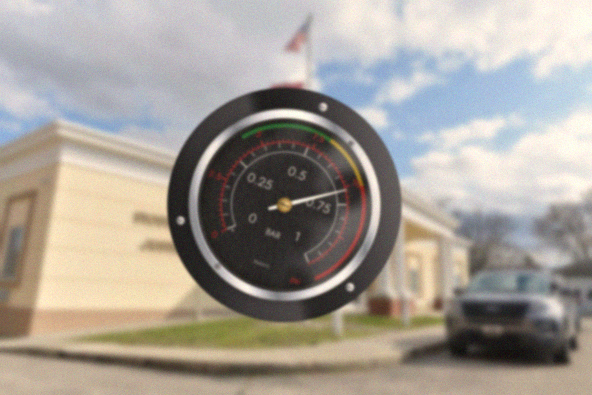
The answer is 0.7 bar
